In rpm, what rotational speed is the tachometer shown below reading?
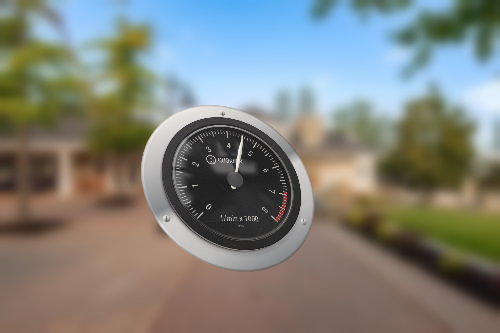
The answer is 4500 rpm
